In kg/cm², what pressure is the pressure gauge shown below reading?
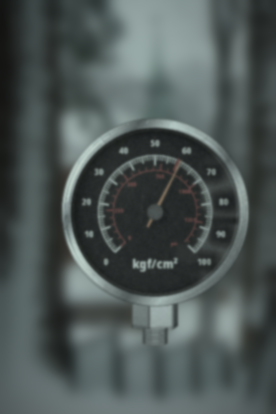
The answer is 60 kg/cm²
